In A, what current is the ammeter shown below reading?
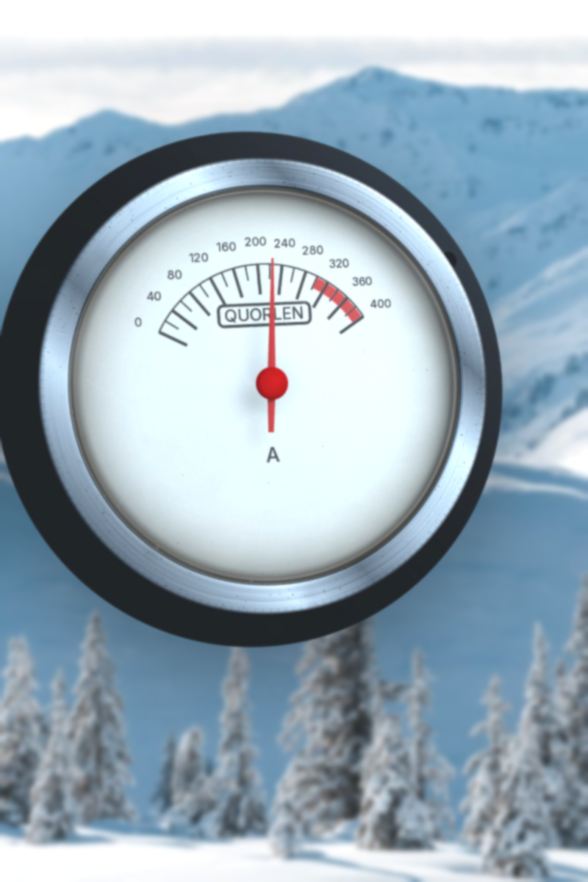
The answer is 220 A
